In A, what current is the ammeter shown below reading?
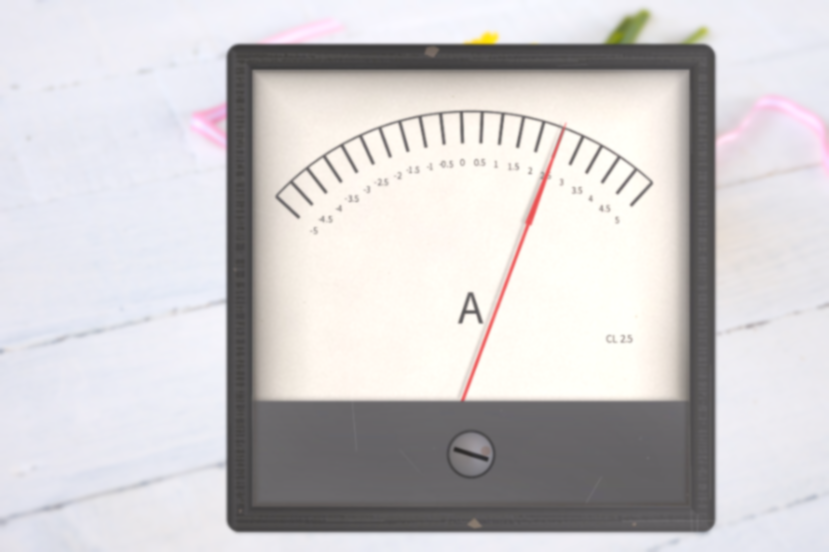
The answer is 2.5 A
